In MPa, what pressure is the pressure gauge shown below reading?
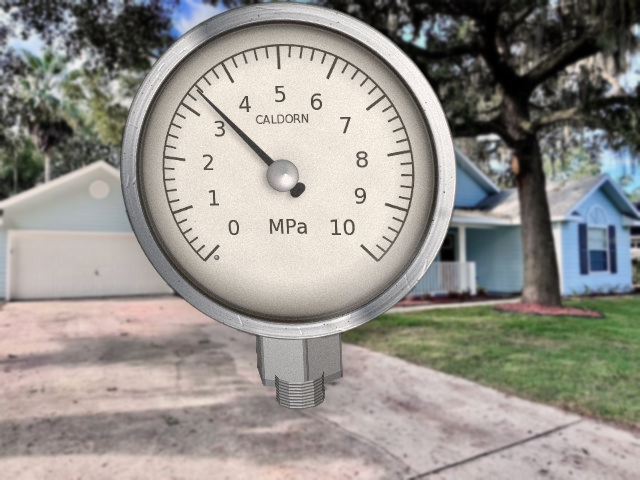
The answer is 3.4 MPa
